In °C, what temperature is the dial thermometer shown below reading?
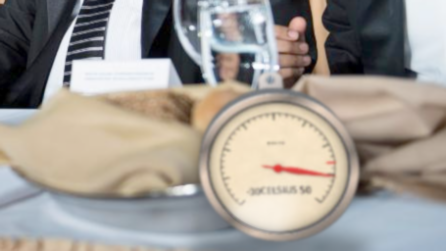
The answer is 40 °C
